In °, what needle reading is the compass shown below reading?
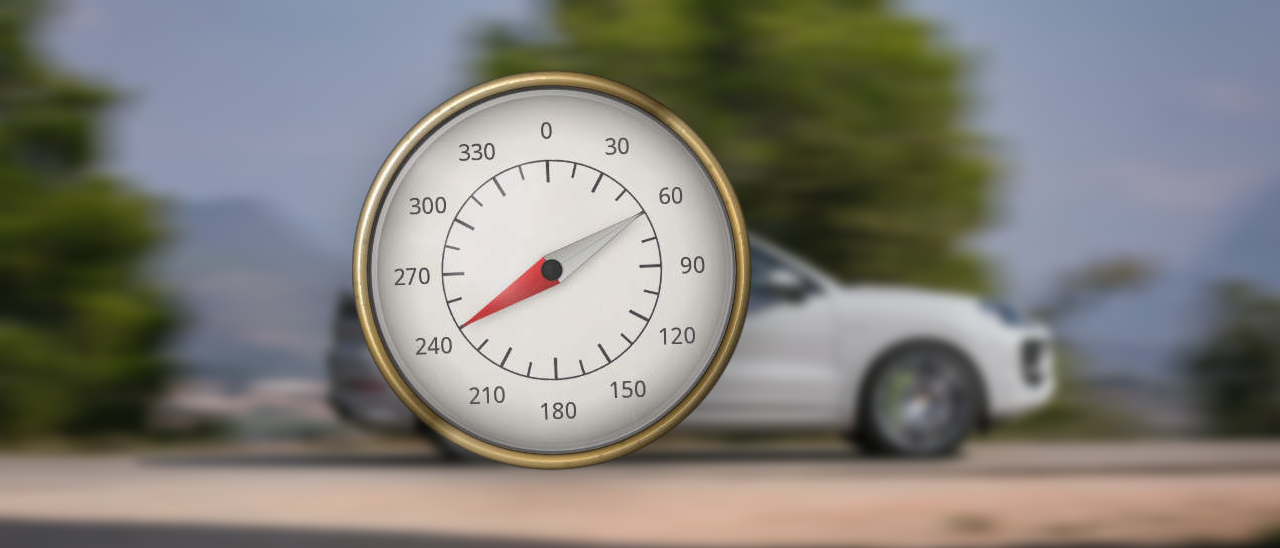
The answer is 240 °
